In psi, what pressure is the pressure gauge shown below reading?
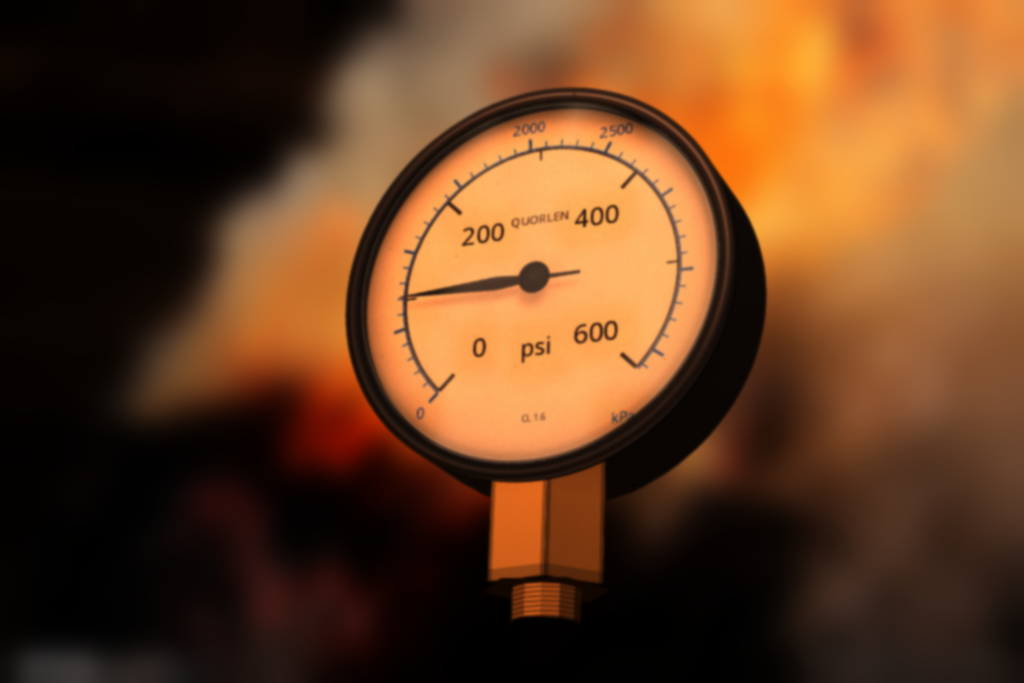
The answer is 100 psi
